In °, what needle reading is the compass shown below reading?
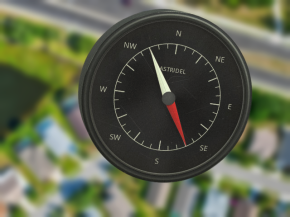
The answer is 150 °
